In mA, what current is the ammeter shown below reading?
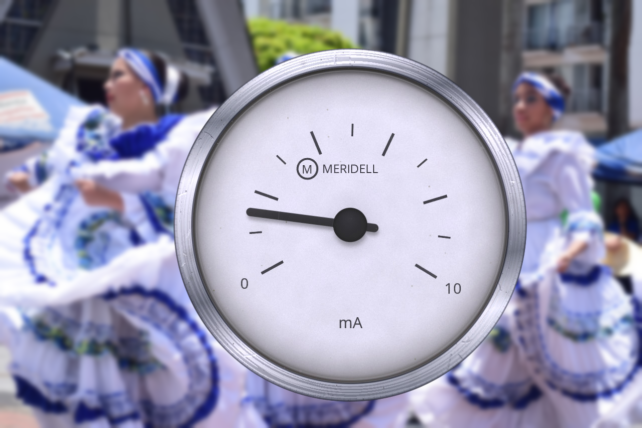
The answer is 1.5 mA
